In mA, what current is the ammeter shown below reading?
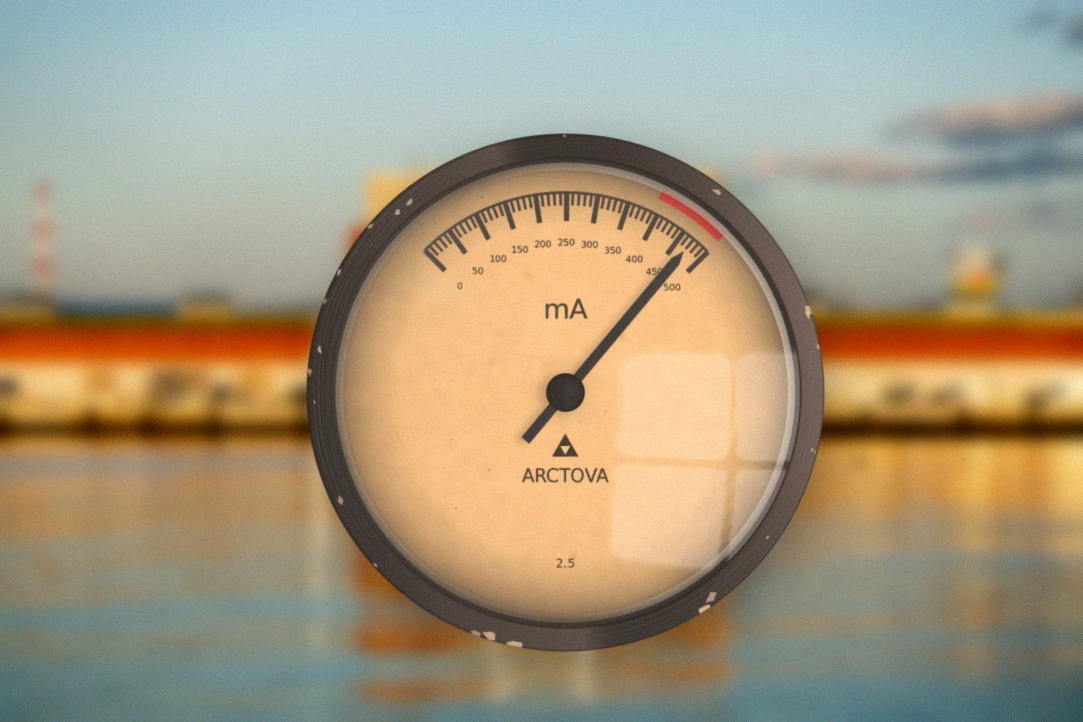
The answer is 470 mA
